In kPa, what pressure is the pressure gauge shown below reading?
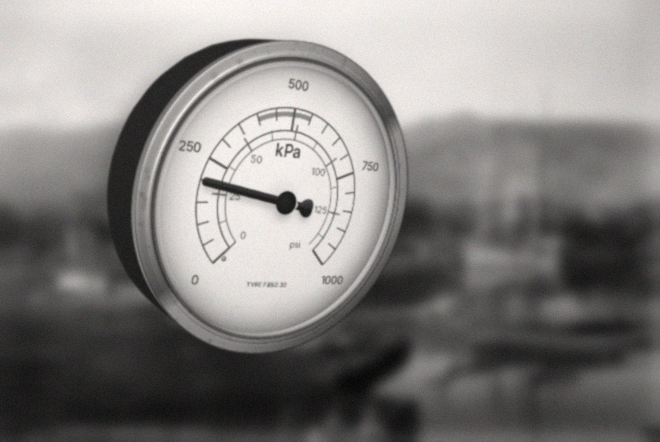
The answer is 200 kPa
